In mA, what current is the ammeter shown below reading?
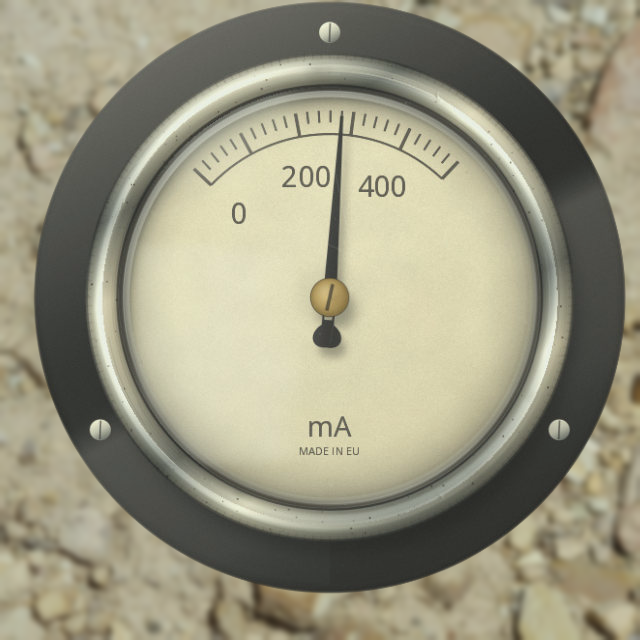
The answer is 280 mA
